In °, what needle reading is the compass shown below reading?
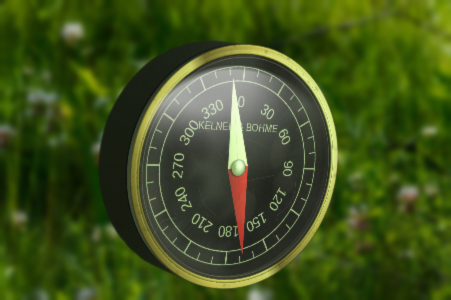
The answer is 170 °
